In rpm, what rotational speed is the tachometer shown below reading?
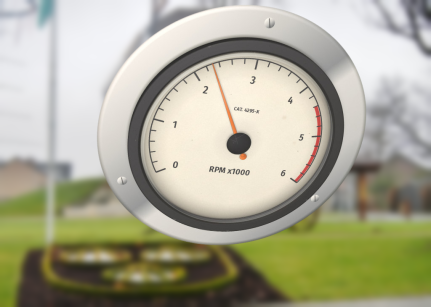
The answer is 2300 rpm
